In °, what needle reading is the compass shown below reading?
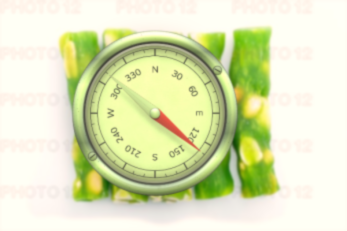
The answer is 130 °
